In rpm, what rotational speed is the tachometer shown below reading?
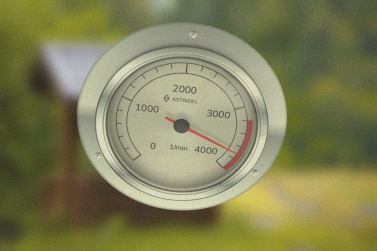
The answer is 3700 rpm
